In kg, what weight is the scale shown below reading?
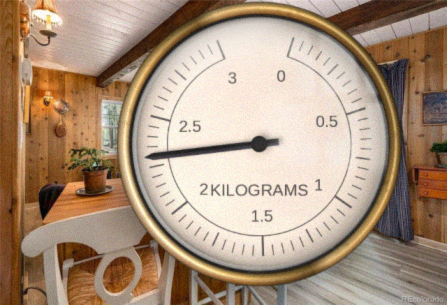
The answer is 2.3 kg
